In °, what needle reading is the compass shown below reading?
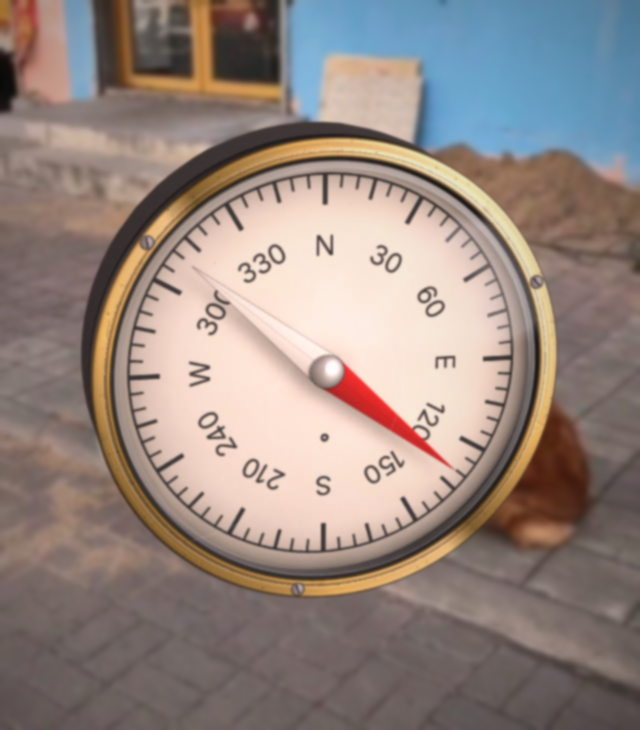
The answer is 130 °
